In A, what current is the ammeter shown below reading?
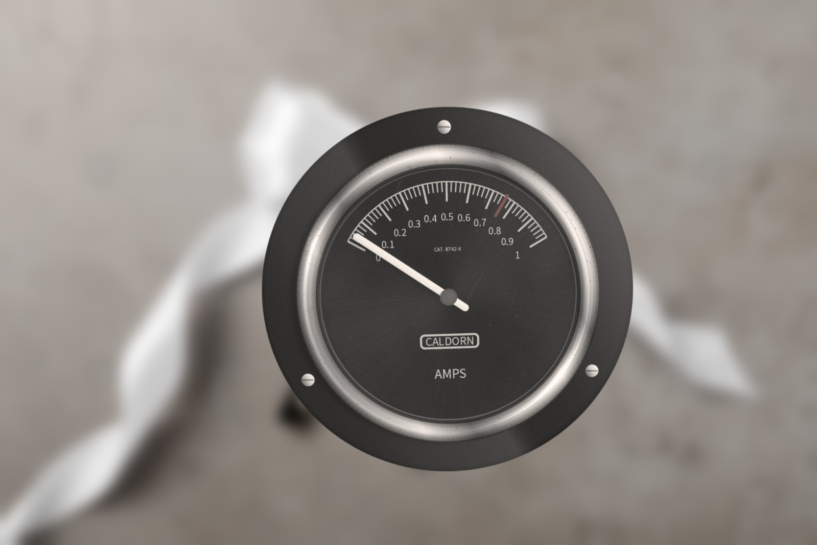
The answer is 0.04 A
